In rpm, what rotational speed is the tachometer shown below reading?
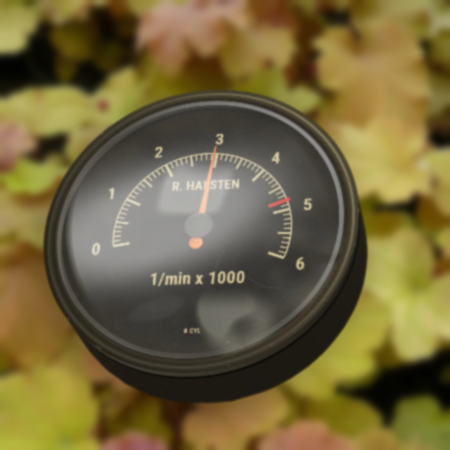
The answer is 3000 rpm
